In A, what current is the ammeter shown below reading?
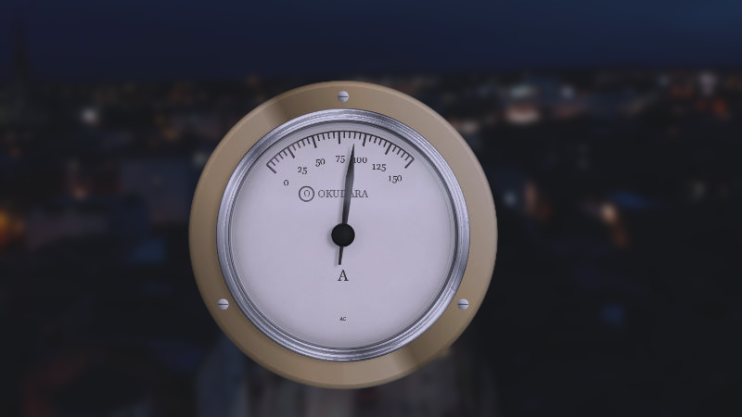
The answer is 90 A
